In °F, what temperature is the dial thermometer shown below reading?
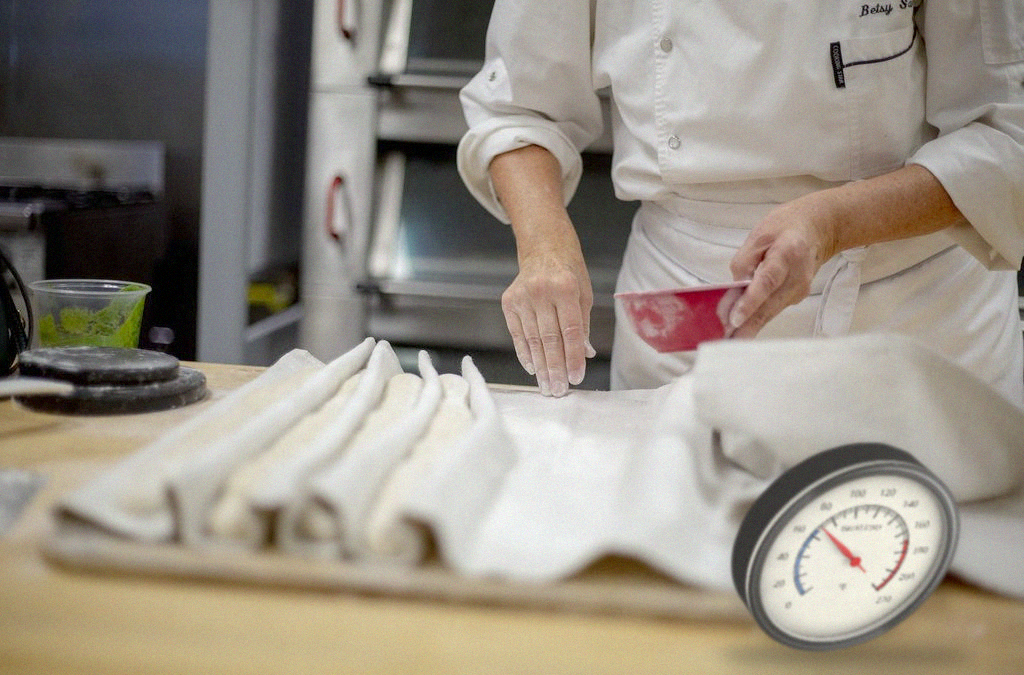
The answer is 70 °F
